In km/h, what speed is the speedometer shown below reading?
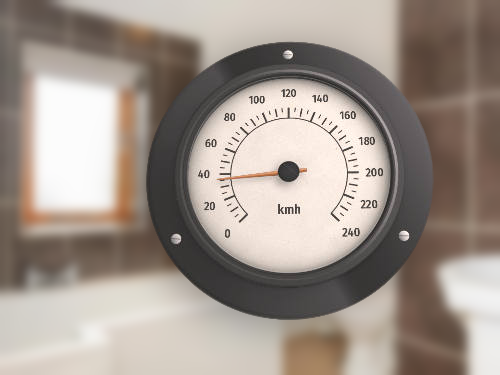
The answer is 35 km/h
